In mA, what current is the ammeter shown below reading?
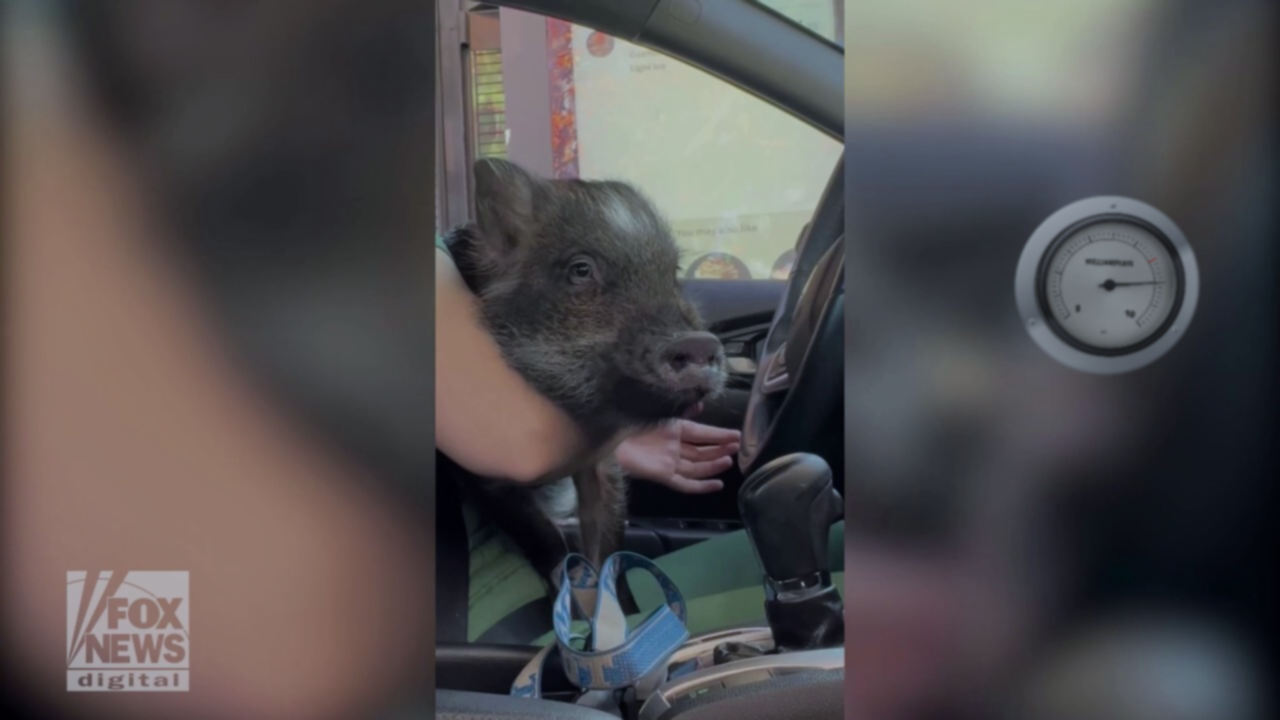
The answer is 8 mA
